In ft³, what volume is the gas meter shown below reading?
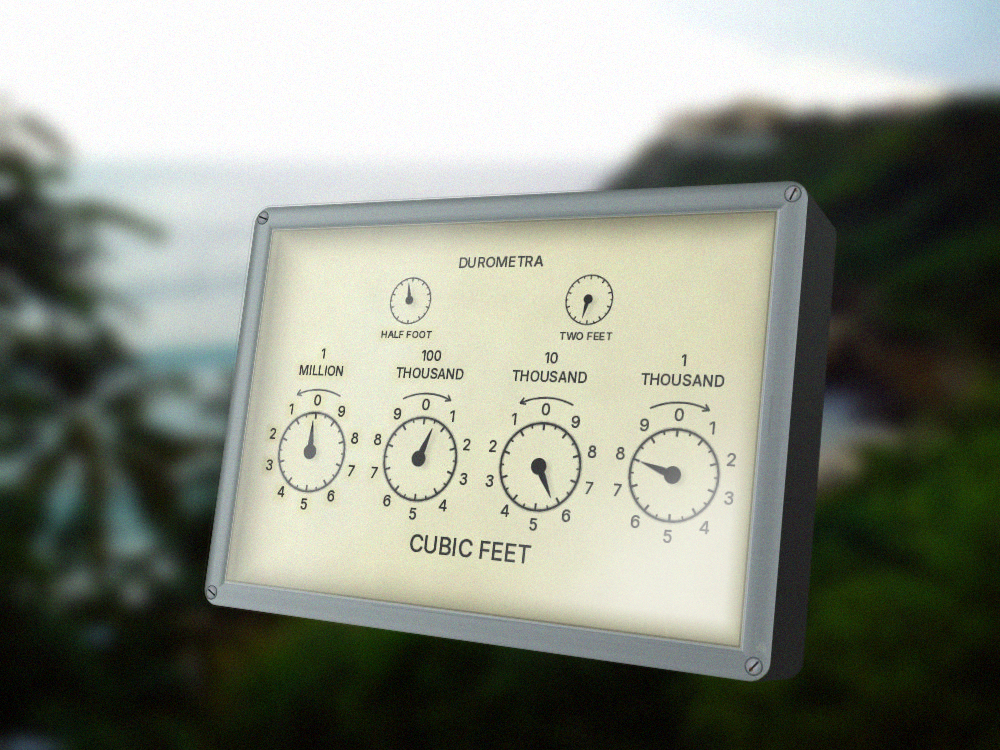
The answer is 5800 ft³
